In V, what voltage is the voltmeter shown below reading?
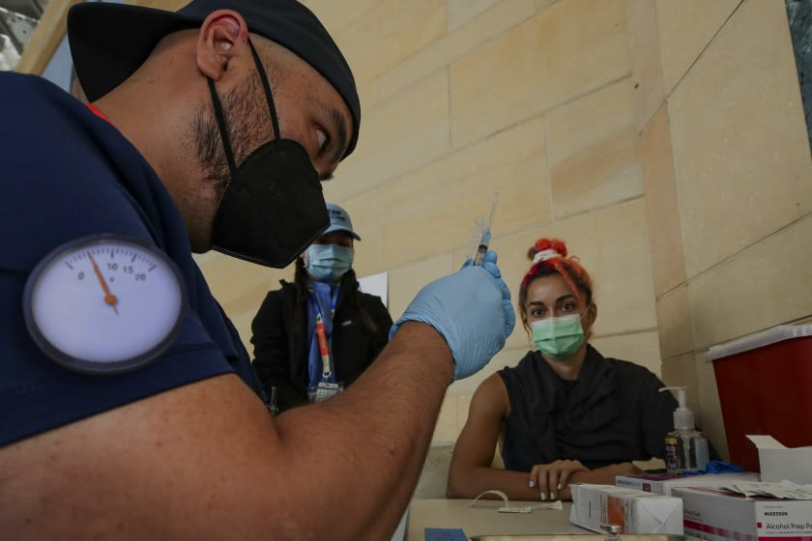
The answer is 5 V
